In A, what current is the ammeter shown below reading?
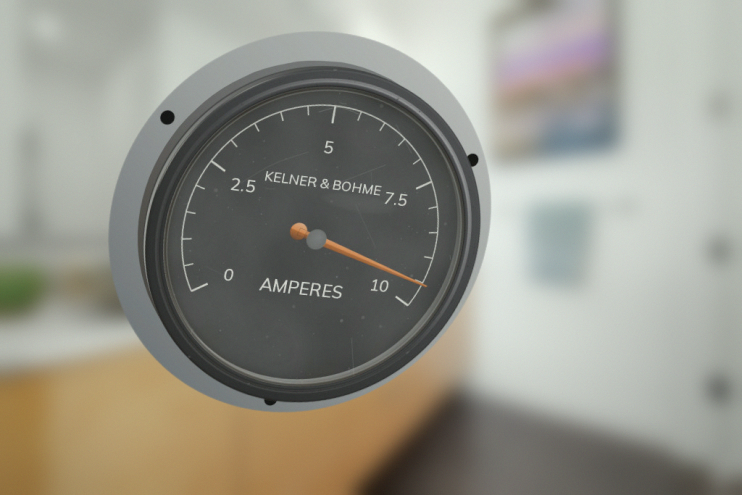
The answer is 9.5 A
